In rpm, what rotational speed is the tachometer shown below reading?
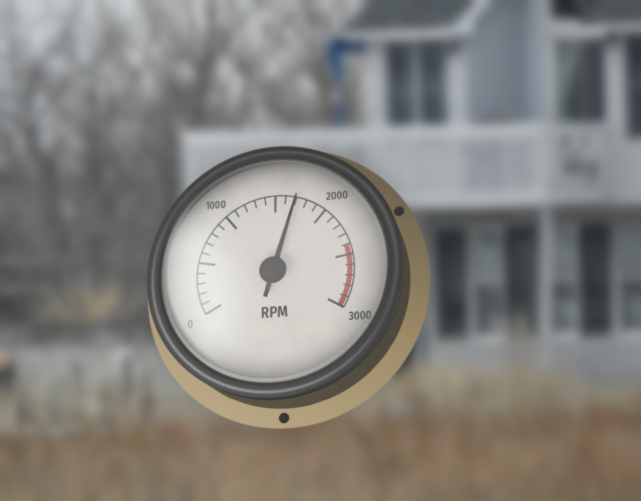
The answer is 1700 rpm
